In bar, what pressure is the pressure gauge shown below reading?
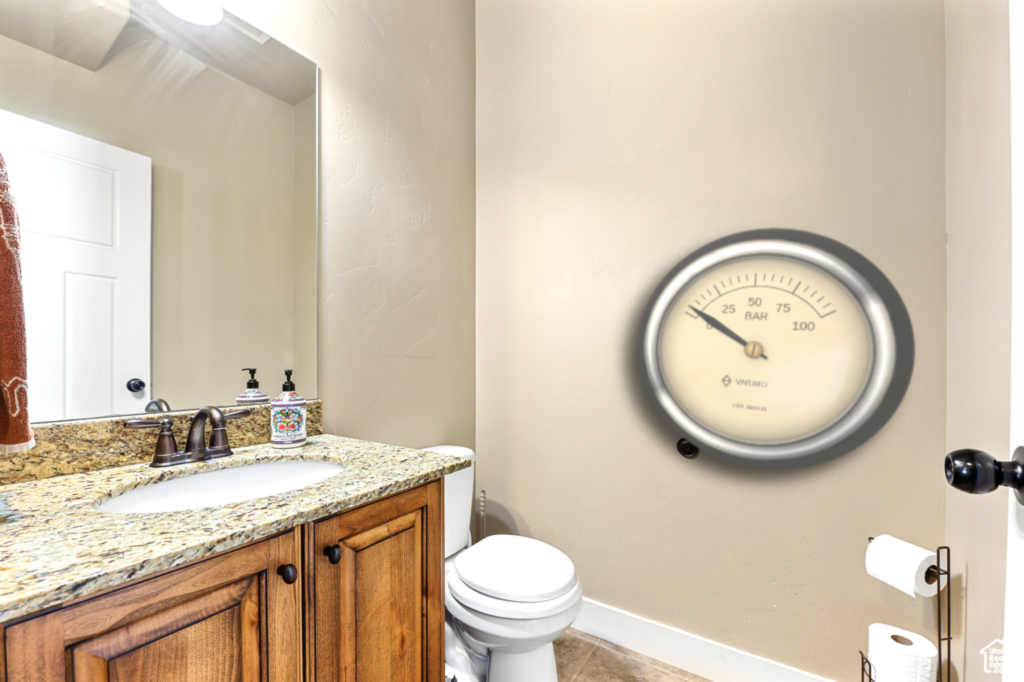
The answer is 5 bar
